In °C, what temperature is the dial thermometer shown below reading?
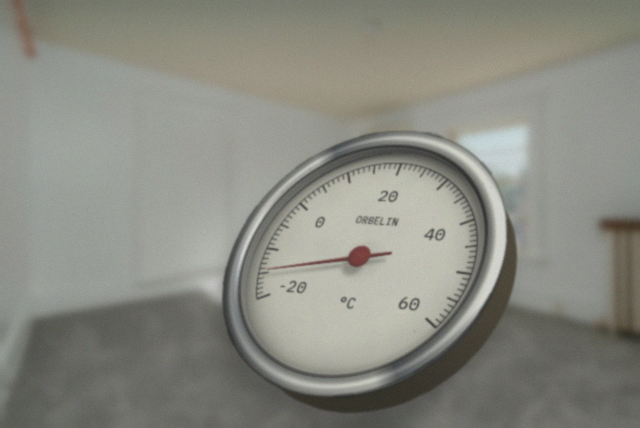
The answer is -15 °C
